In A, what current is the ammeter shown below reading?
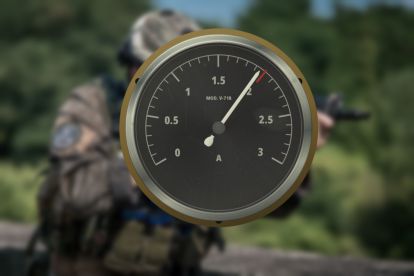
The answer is 1.95 A
